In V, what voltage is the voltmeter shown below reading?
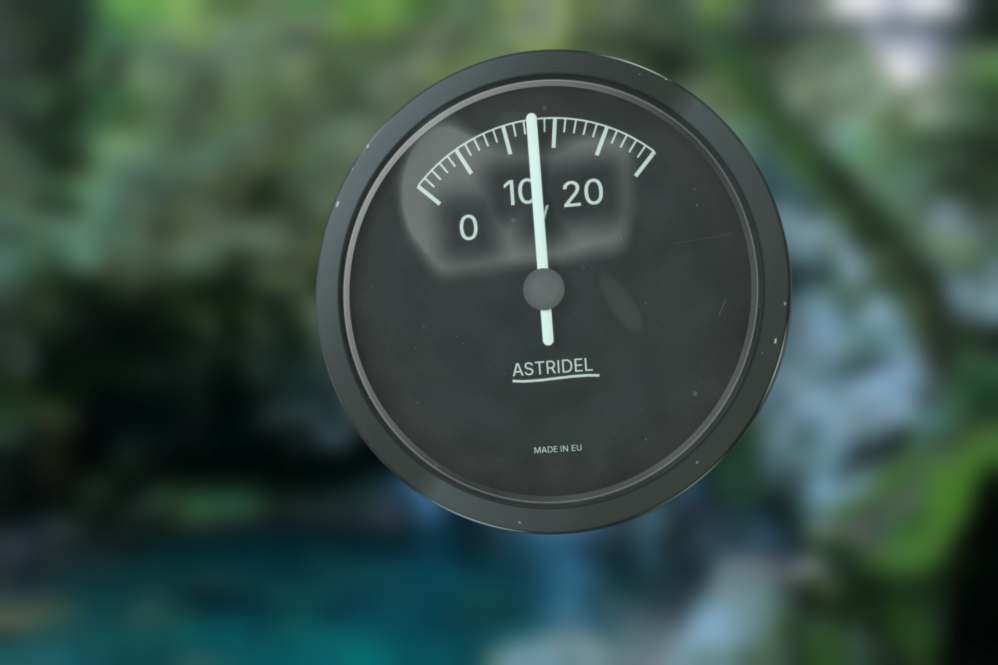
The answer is 13 V
